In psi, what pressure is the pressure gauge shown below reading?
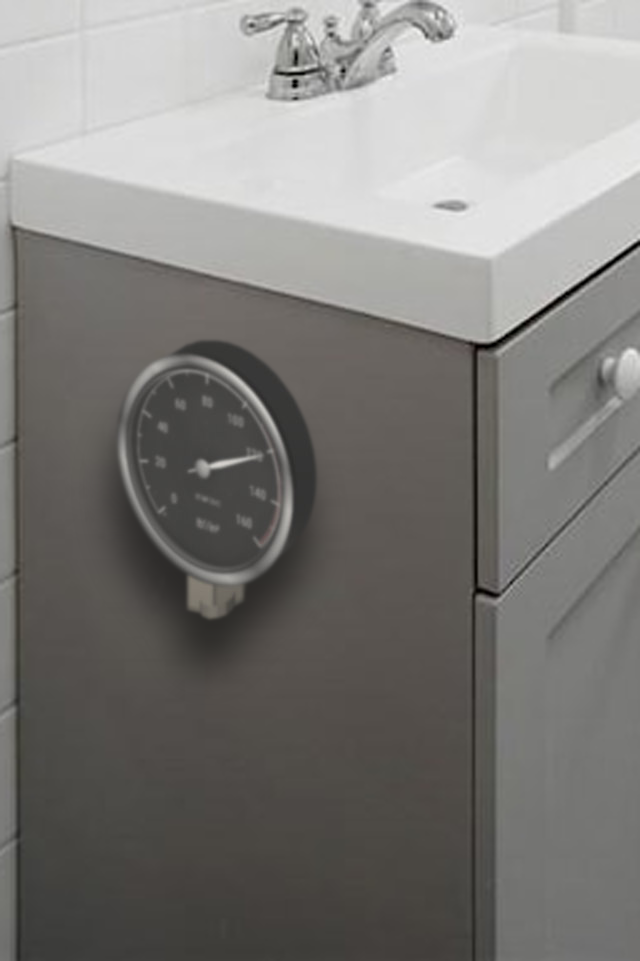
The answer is 120 psi
